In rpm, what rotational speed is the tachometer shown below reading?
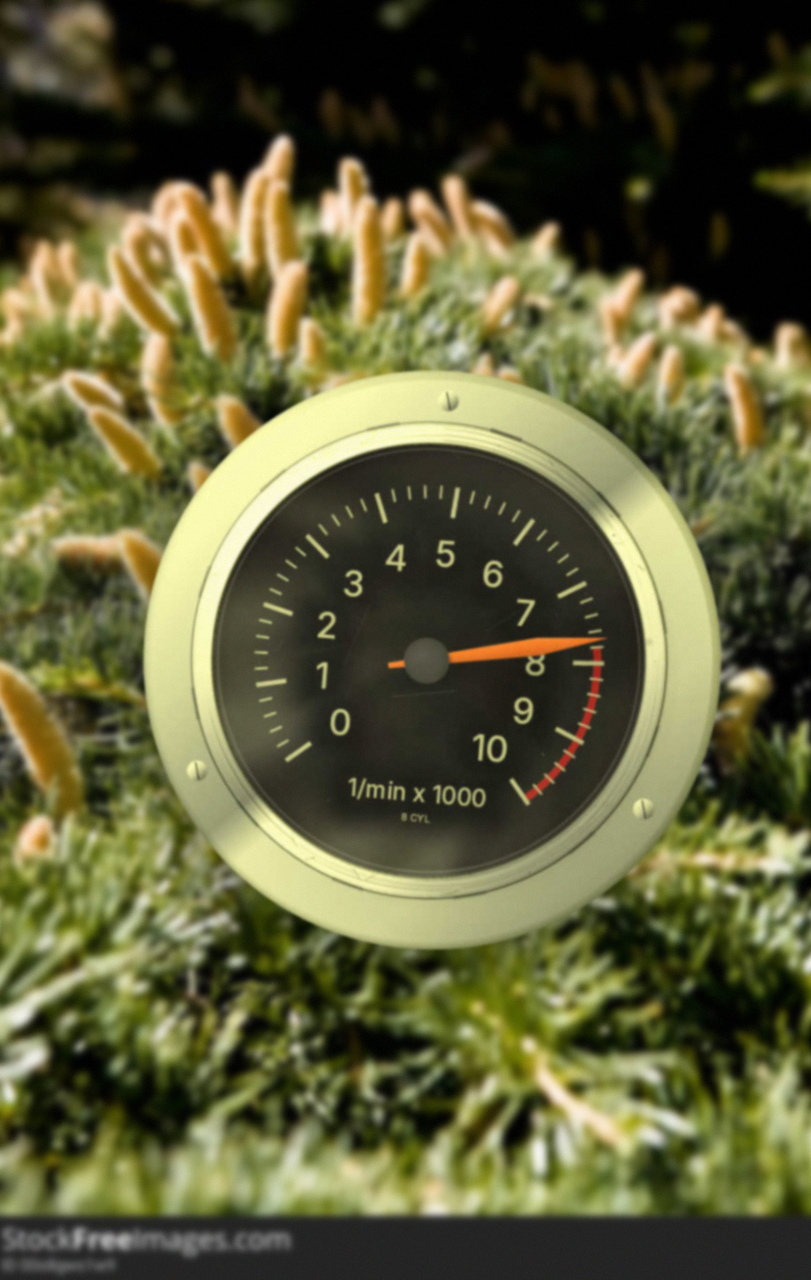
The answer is 7700 rpm
